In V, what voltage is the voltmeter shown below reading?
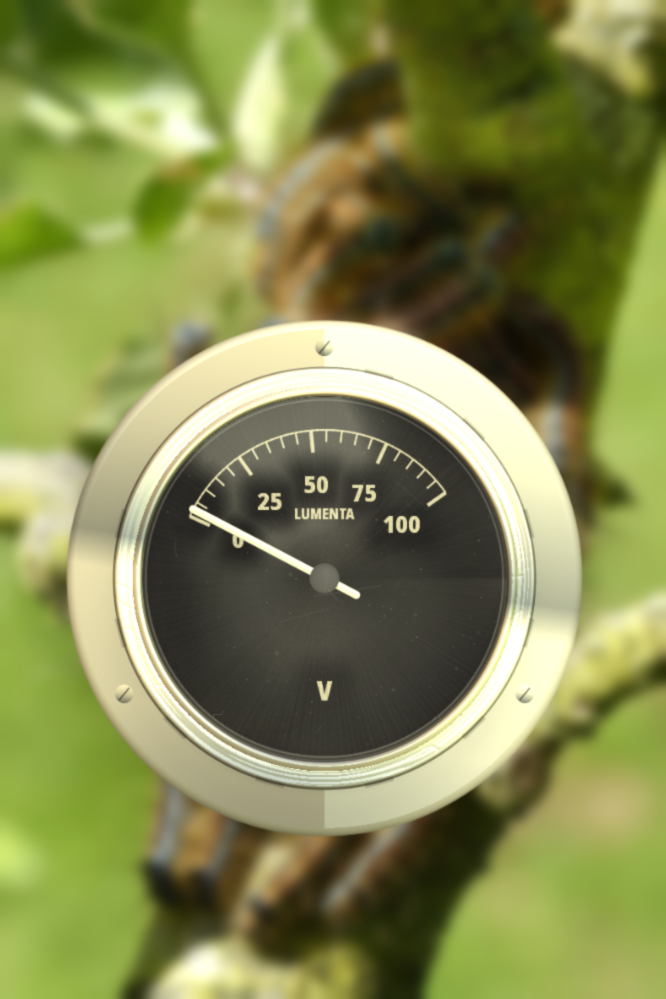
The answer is 2.5 V
